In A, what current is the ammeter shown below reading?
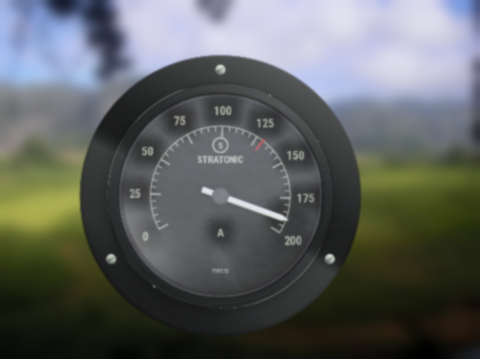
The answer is 190 A
